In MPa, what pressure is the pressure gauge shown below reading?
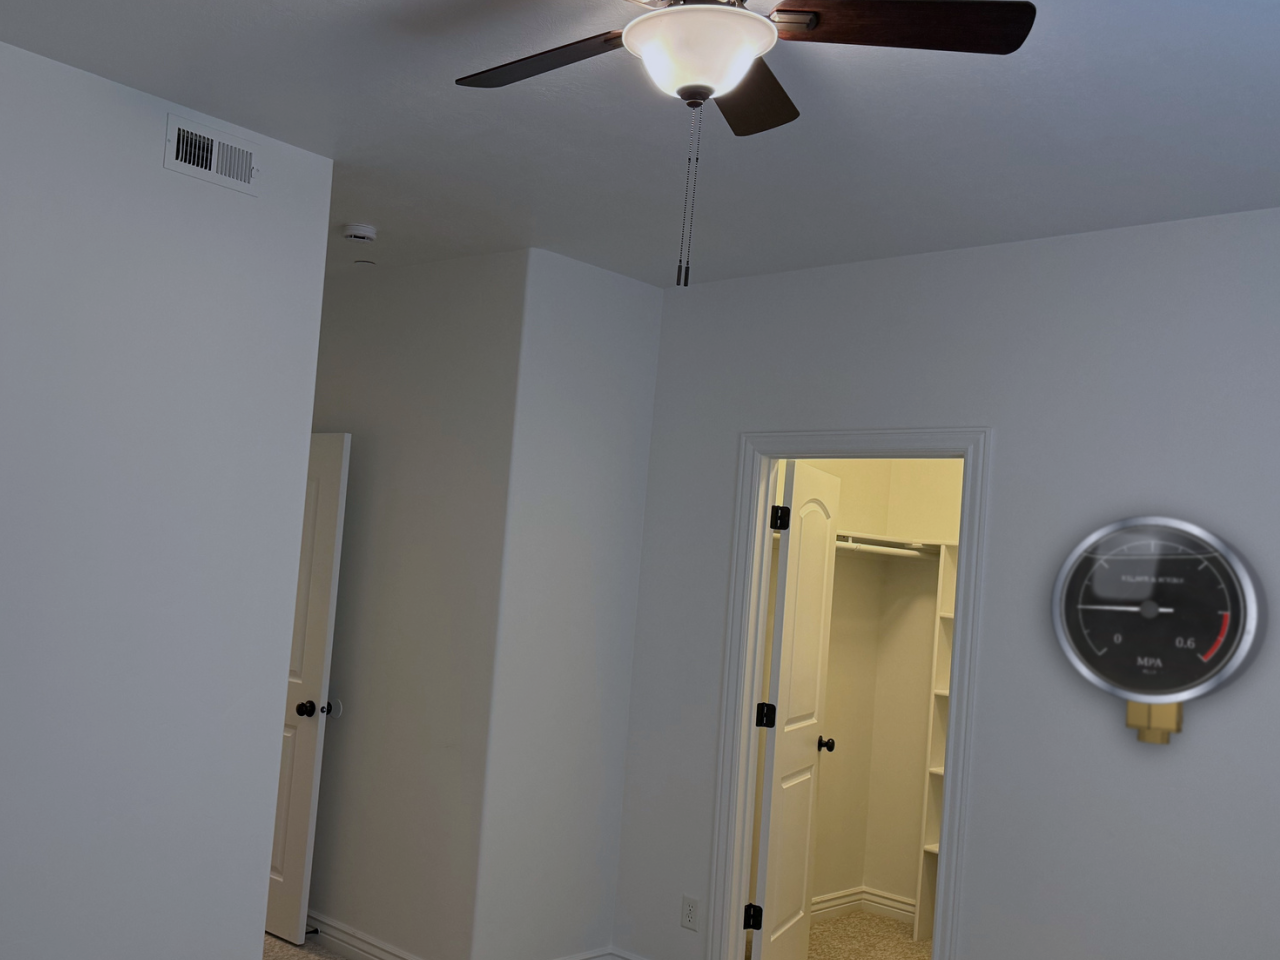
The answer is 0.1 MPa
